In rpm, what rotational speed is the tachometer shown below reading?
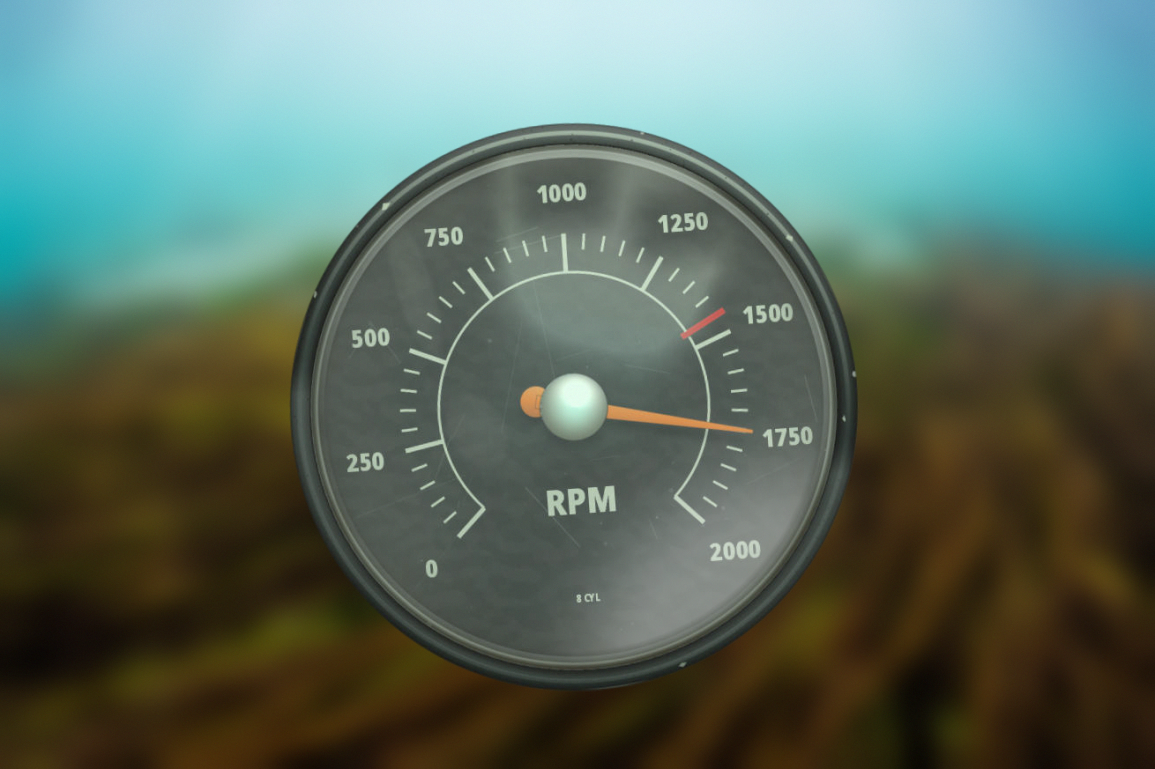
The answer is 1750 rpm
